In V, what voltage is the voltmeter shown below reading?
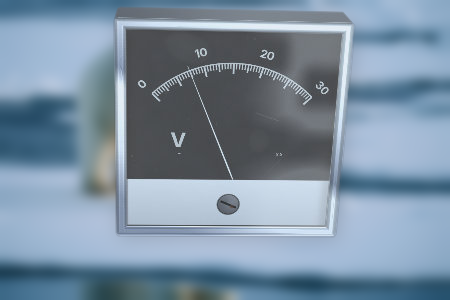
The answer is 7.5 V
